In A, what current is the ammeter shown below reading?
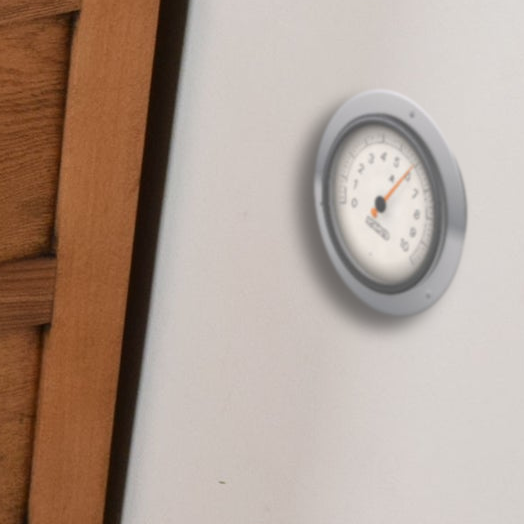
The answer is 6 A
